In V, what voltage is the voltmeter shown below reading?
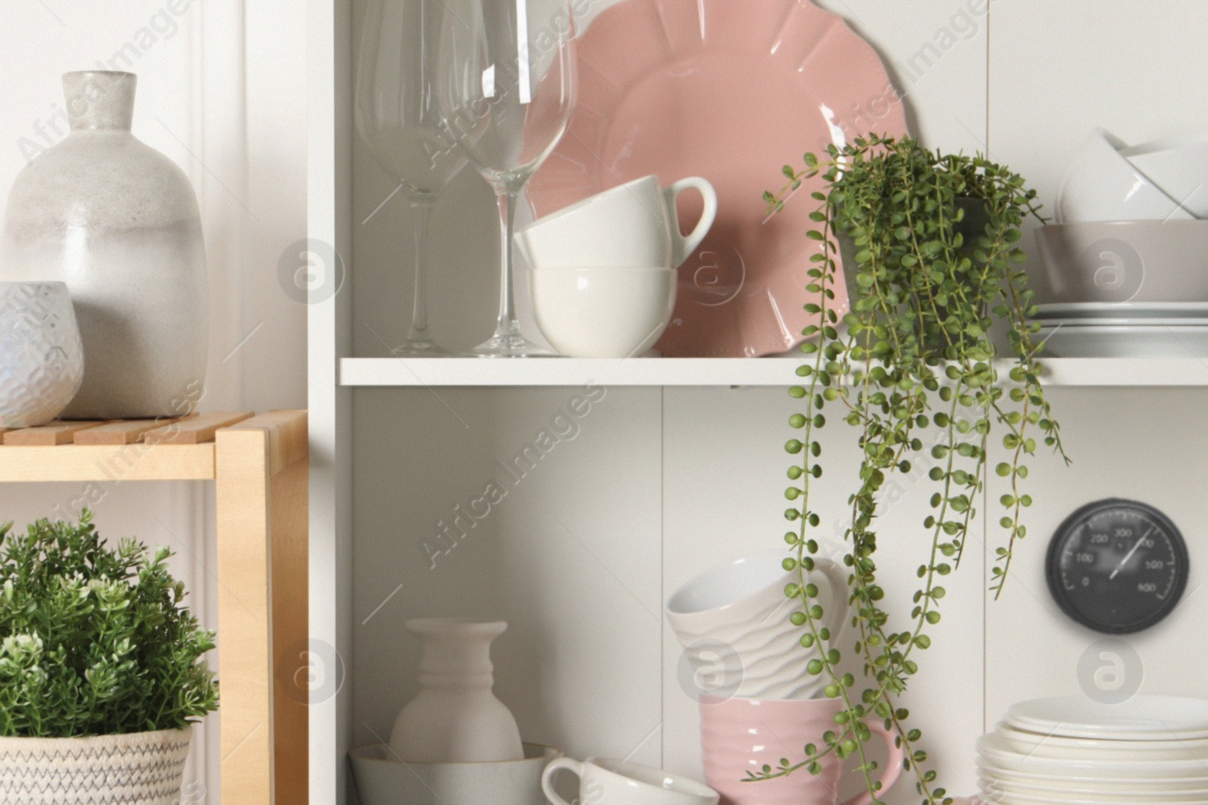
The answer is 380 V
